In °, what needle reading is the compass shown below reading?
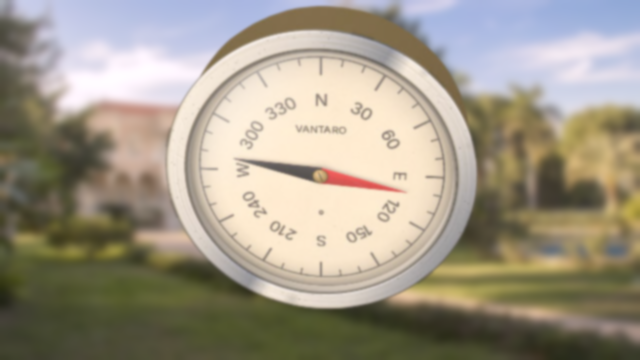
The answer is 100 °
